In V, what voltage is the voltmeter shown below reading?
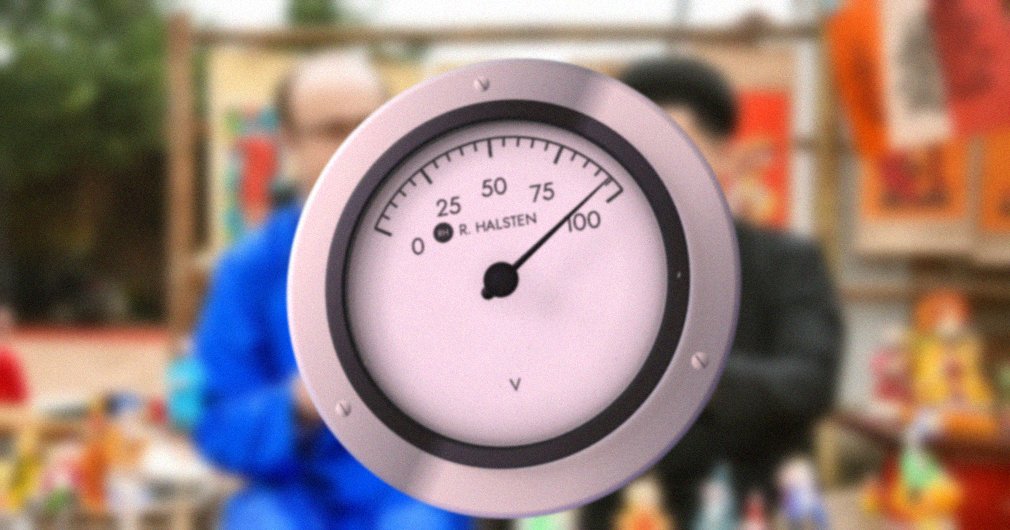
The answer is 95 V
